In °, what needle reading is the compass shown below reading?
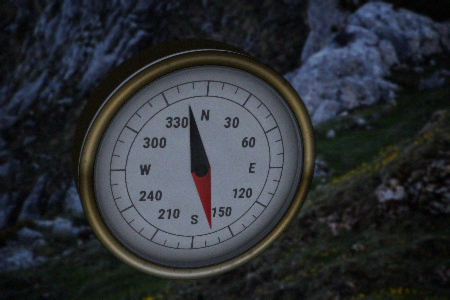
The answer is 165 °
